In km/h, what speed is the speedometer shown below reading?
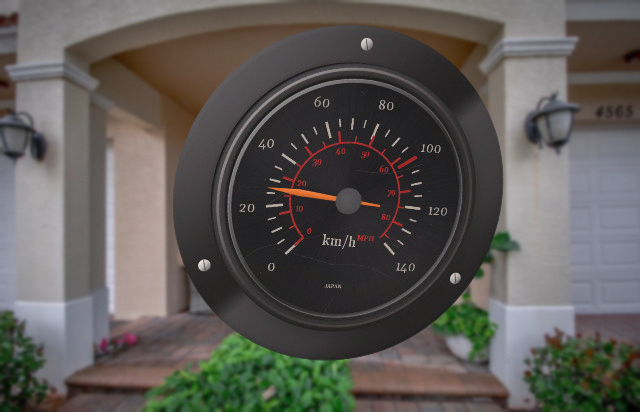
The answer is 27.5 km/h
